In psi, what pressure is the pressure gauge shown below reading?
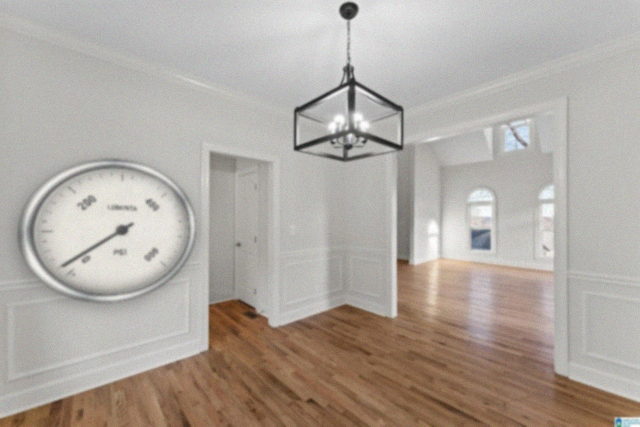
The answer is 20 psi
